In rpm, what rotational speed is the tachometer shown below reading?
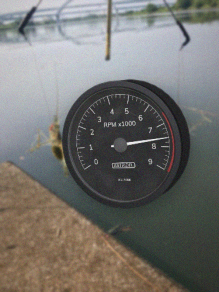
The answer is 7600 rpm
